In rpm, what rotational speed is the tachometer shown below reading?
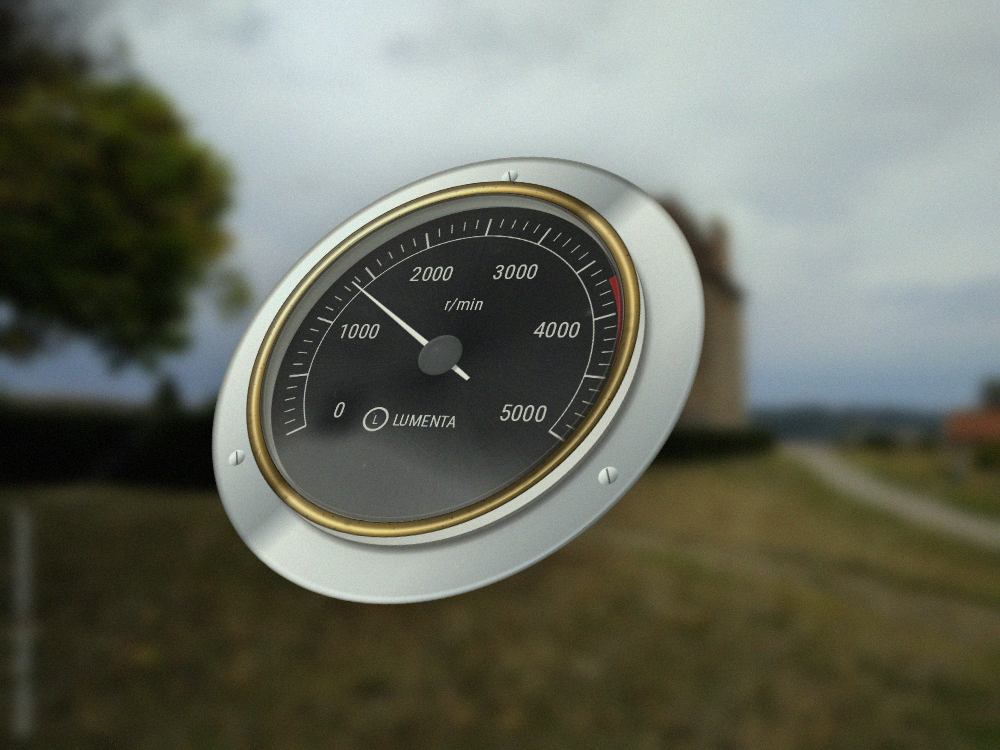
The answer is 1350 rpm
